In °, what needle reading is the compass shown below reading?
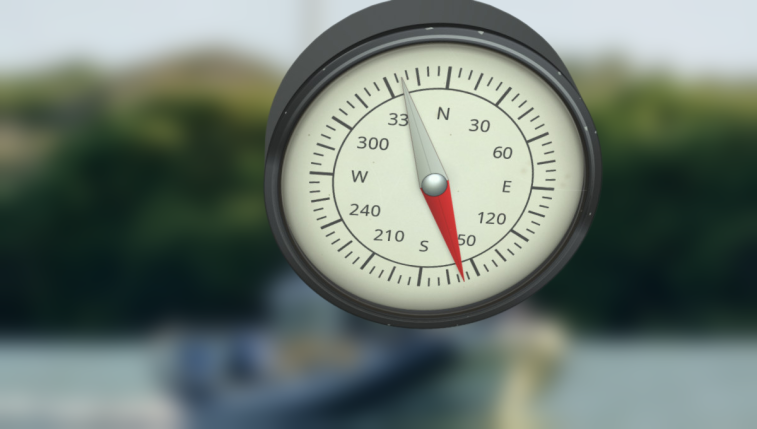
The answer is 157.5 °
